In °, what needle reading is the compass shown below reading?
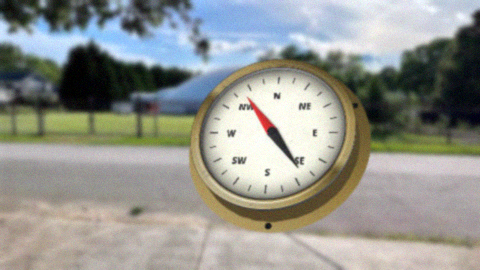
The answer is 322.5 °
